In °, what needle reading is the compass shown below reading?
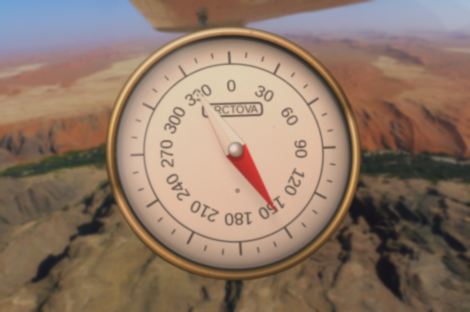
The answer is 150 °
